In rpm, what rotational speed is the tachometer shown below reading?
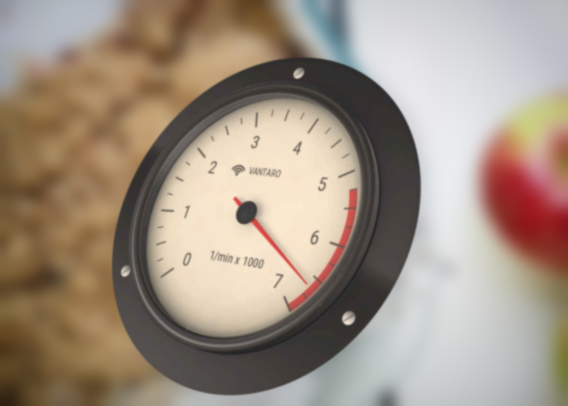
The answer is 6625 rpm
